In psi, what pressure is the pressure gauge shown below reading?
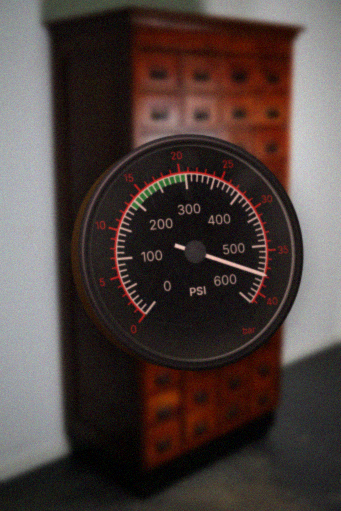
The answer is 550 psi
